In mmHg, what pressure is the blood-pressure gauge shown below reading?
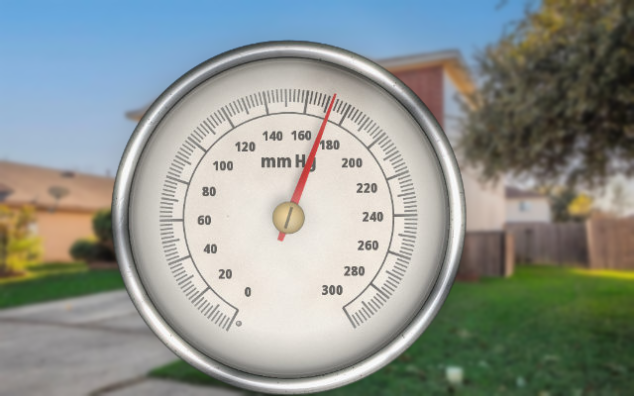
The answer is 172 mmHg
